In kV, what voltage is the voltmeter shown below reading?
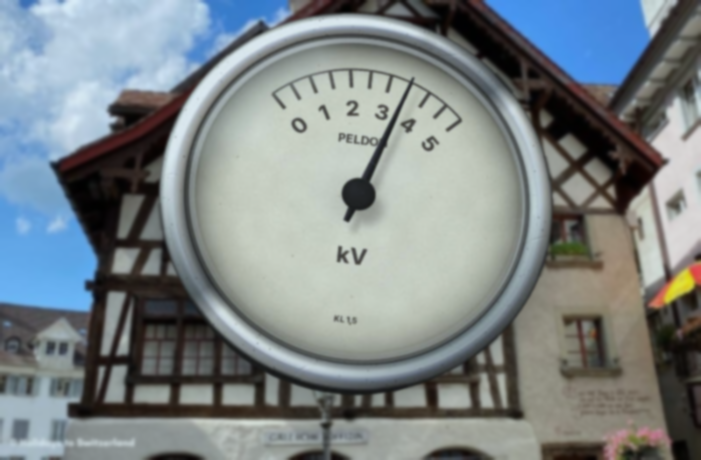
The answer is 3.5 kV
